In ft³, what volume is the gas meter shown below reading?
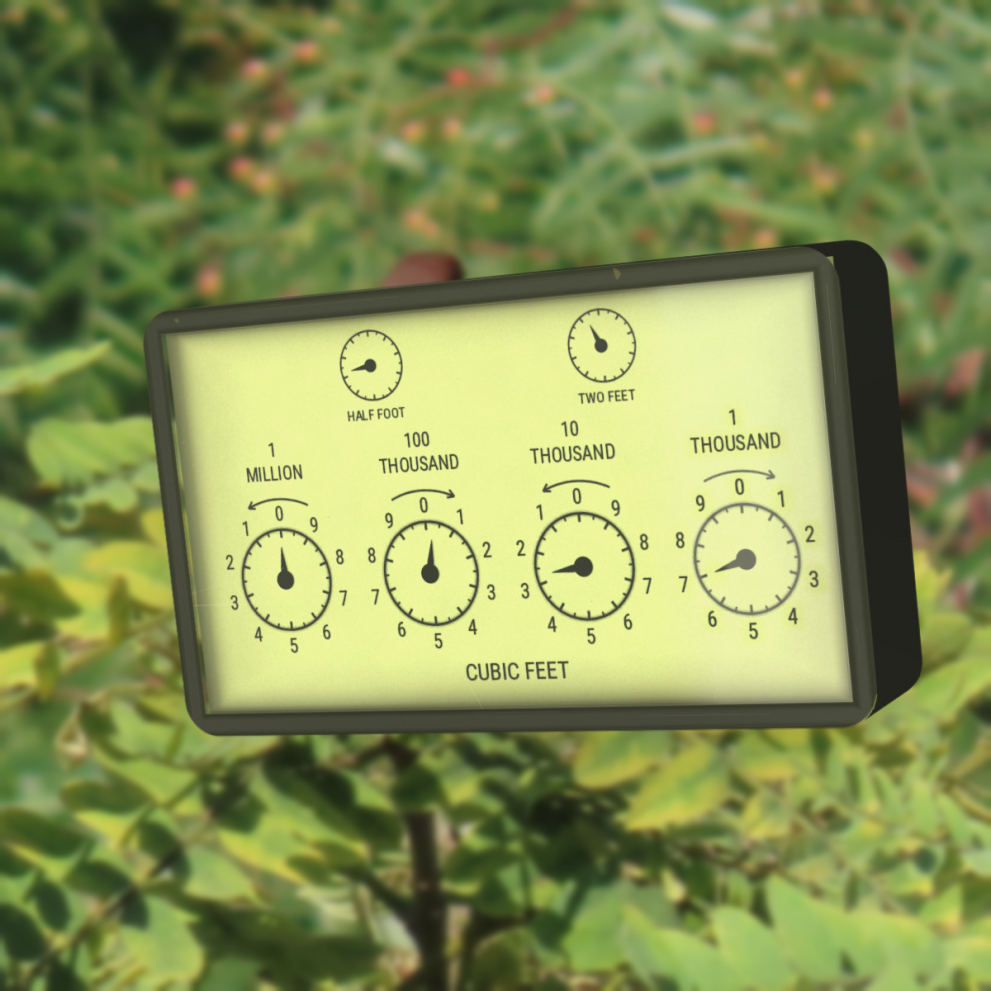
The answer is 2700 ft³
